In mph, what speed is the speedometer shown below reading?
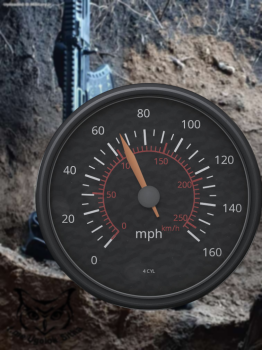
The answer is 67.5 mph
